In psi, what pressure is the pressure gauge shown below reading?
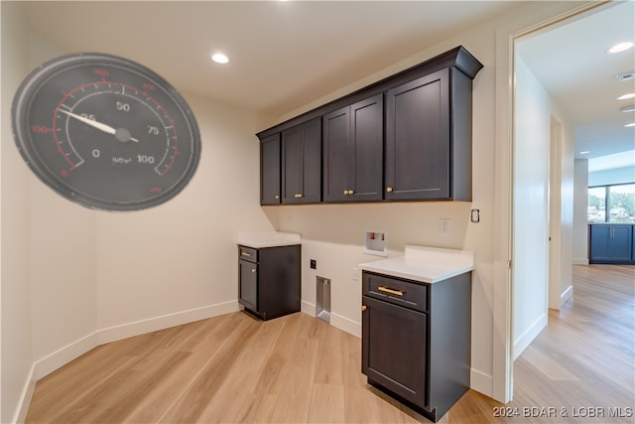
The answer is 22.5 psi
